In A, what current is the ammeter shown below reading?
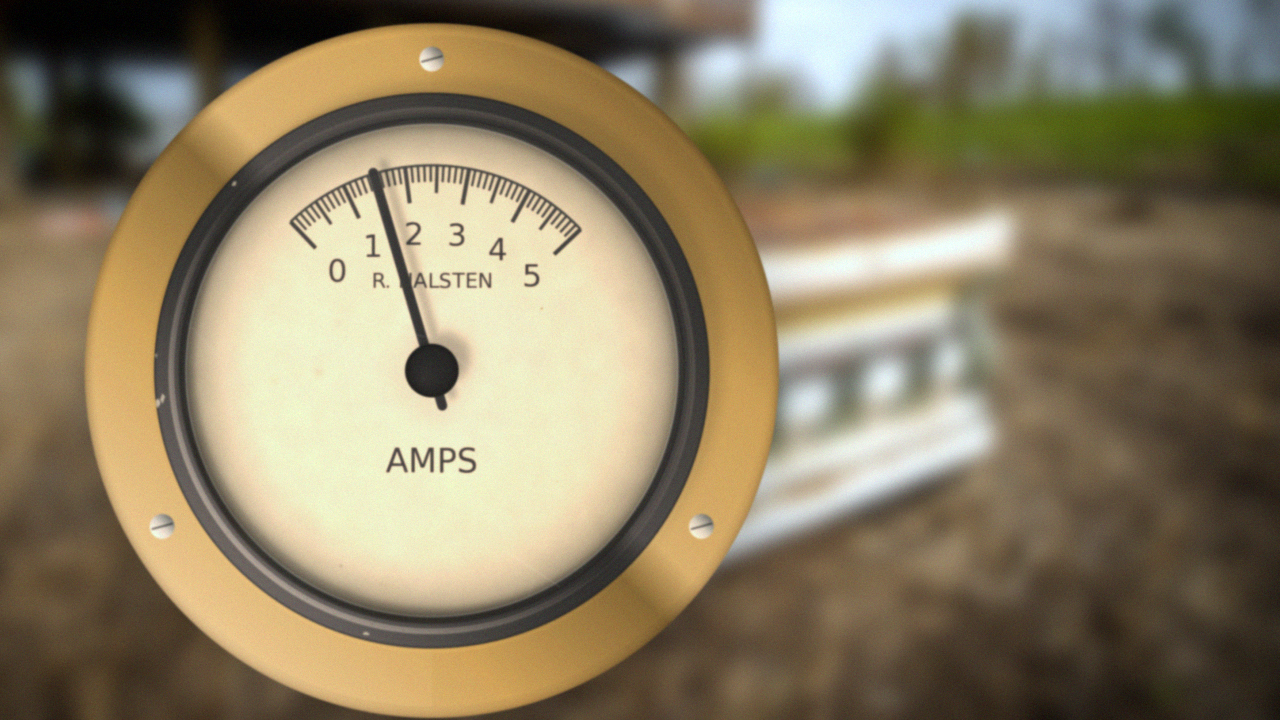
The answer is 1.5 A
